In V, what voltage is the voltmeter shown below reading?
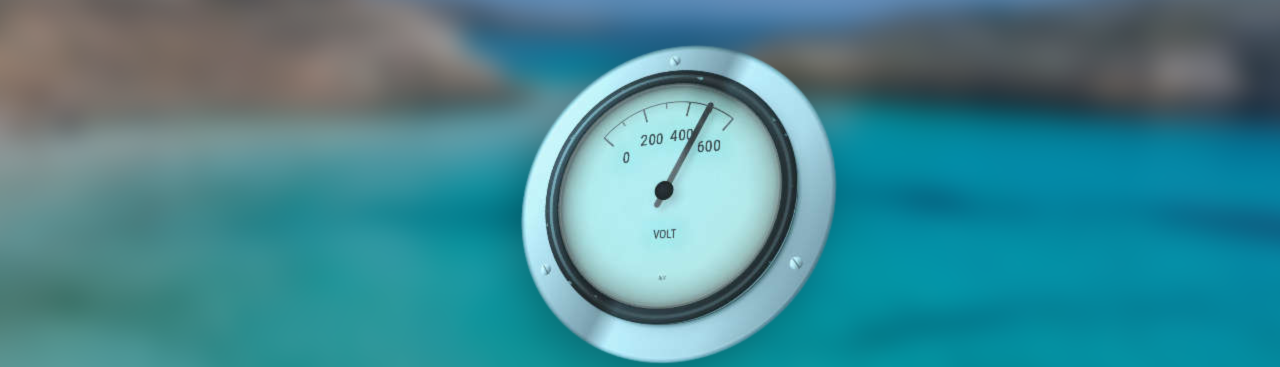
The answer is 500 V
